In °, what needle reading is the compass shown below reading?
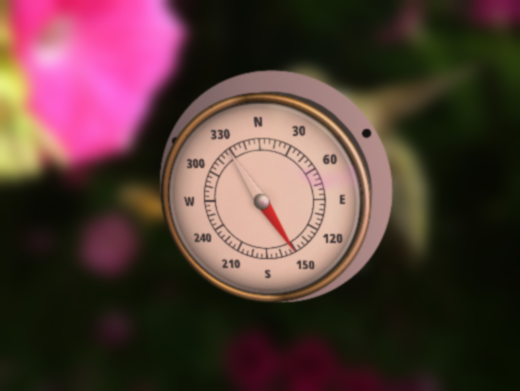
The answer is 150 °
